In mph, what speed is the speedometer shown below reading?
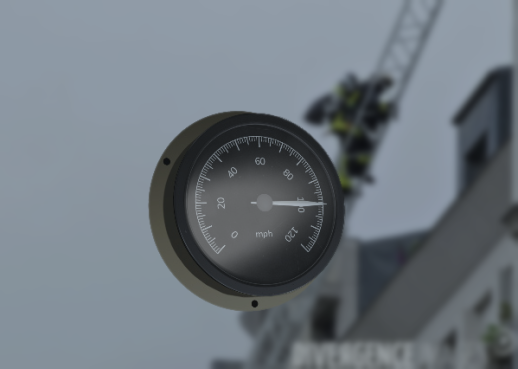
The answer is 100 mph
